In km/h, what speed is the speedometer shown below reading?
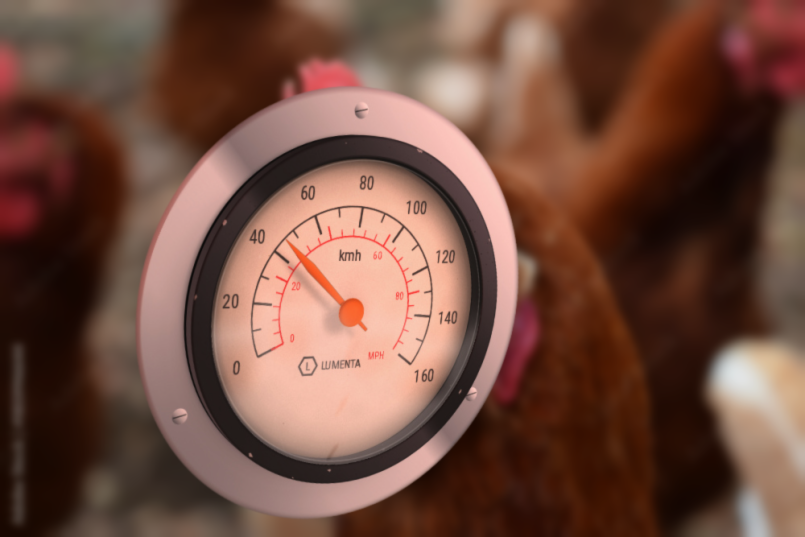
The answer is 45 km/h
